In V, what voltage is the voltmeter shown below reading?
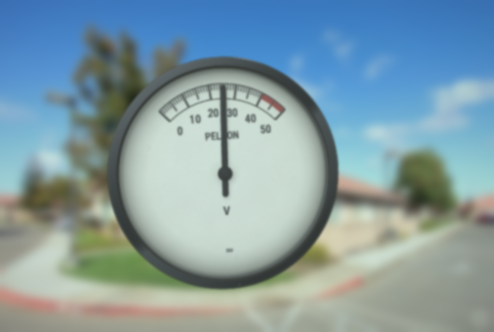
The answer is 25 V
